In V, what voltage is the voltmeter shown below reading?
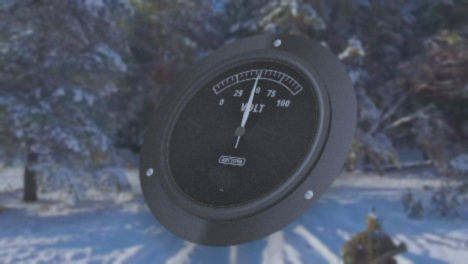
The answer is 50 V
